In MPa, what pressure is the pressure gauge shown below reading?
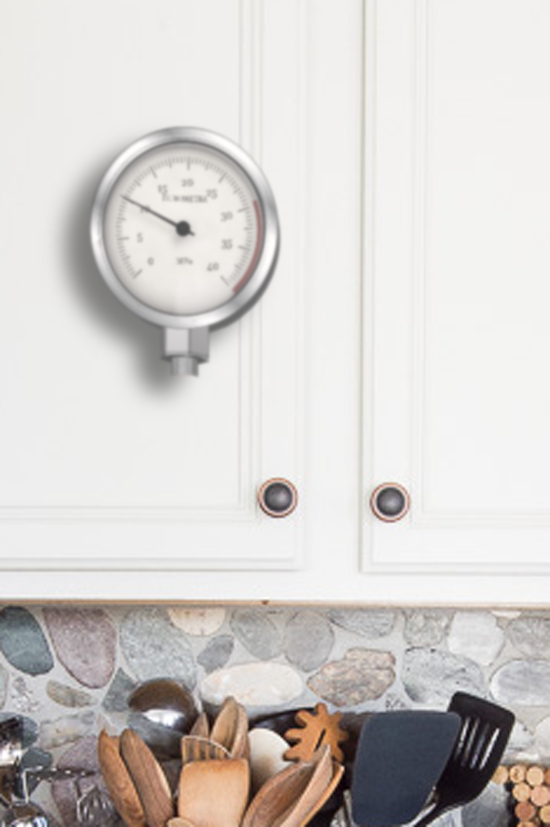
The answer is 10 MPa
